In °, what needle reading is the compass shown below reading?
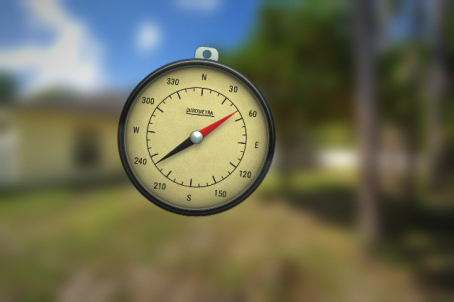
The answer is 50 °
